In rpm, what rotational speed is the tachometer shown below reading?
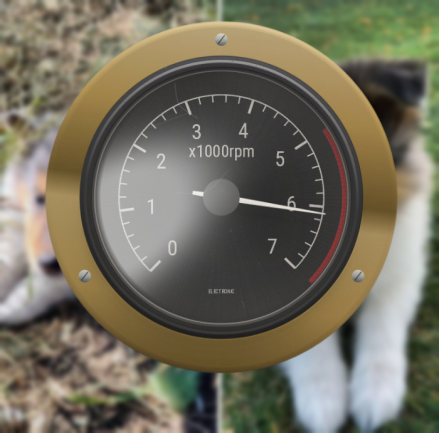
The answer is 6100 rpm
